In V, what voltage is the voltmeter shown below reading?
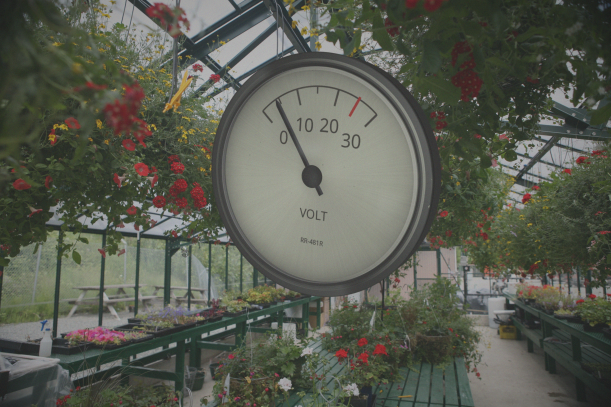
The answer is 5 V
